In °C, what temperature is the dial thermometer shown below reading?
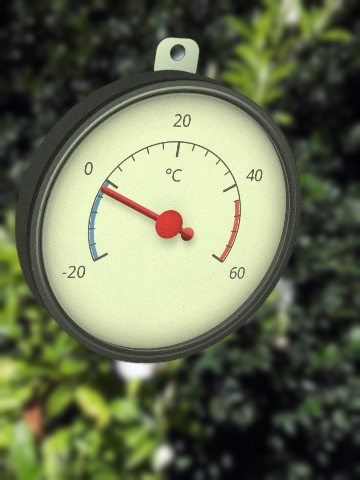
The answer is -2 °C
